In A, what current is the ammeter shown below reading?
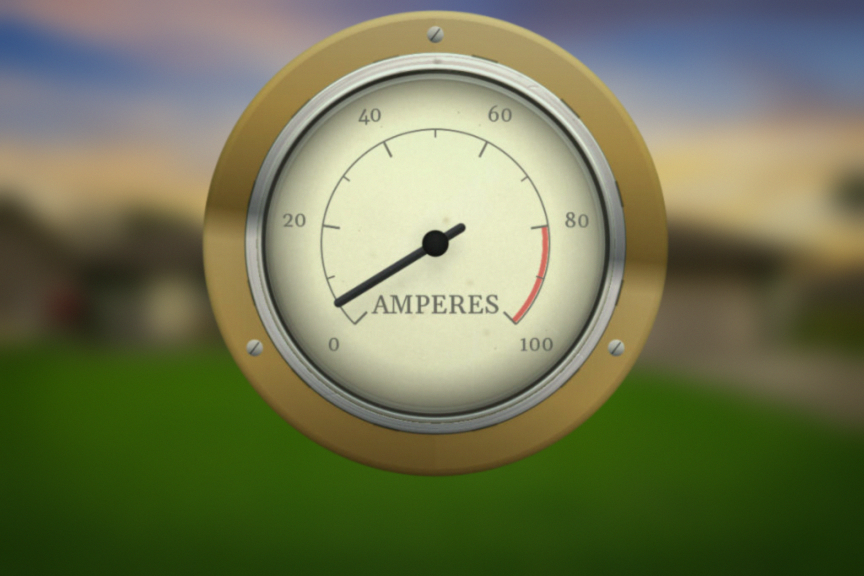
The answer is 5 A
